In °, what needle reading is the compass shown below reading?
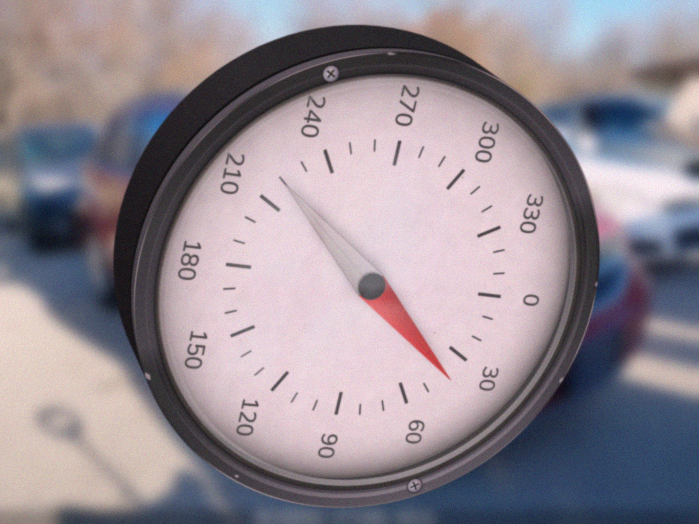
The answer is 40 °
